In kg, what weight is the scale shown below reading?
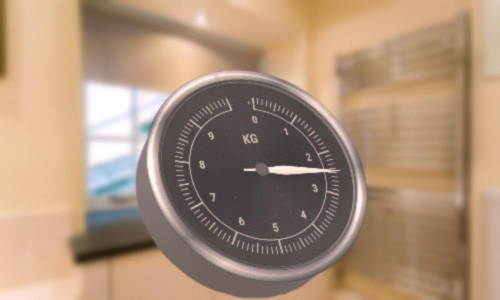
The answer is 2.5 kg
